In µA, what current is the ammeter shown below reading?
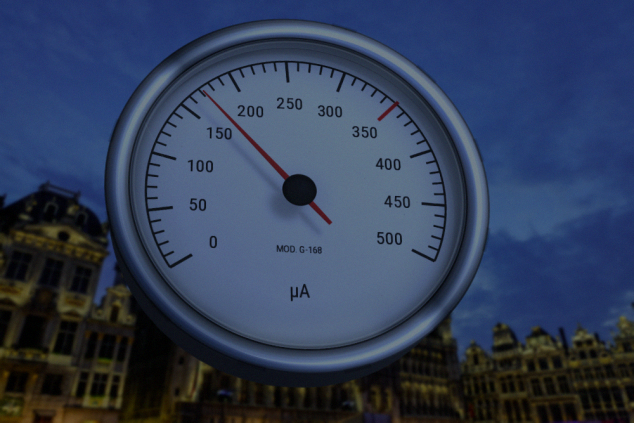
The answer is 170 µA
